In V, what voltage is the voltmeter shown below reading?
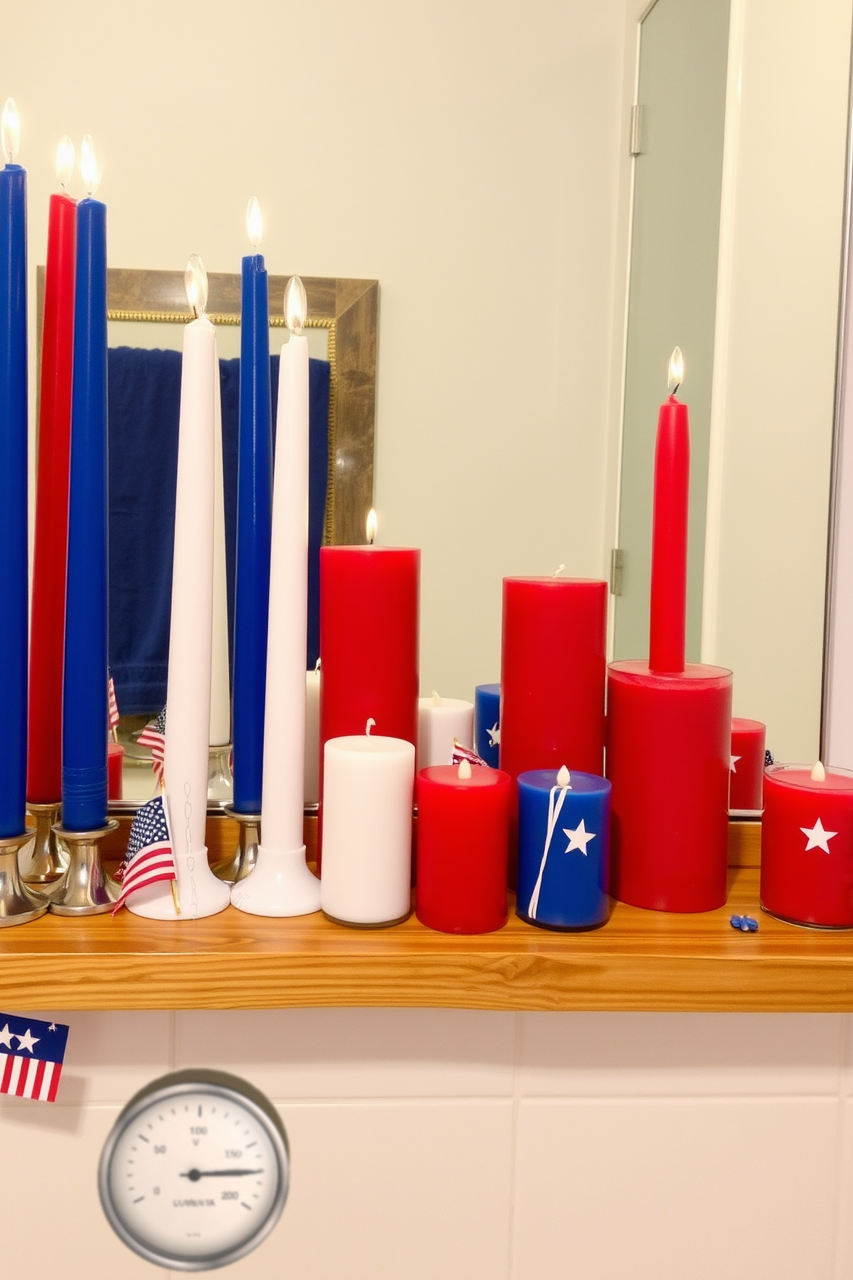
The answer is 170 V
